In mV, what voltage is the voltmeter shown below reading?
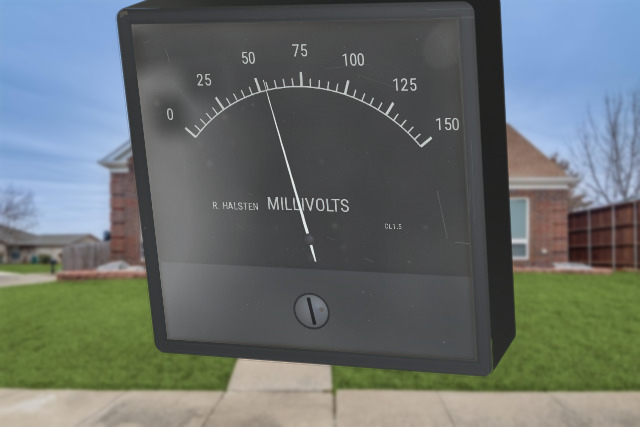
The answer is 55 mV
